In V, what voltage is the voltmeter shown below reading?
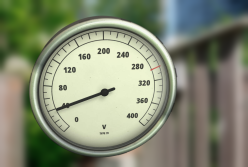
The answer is 40 V
